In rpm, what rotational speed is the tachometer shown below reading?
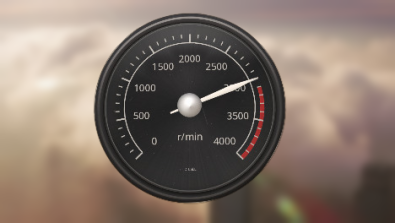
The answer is 3000 rpm
